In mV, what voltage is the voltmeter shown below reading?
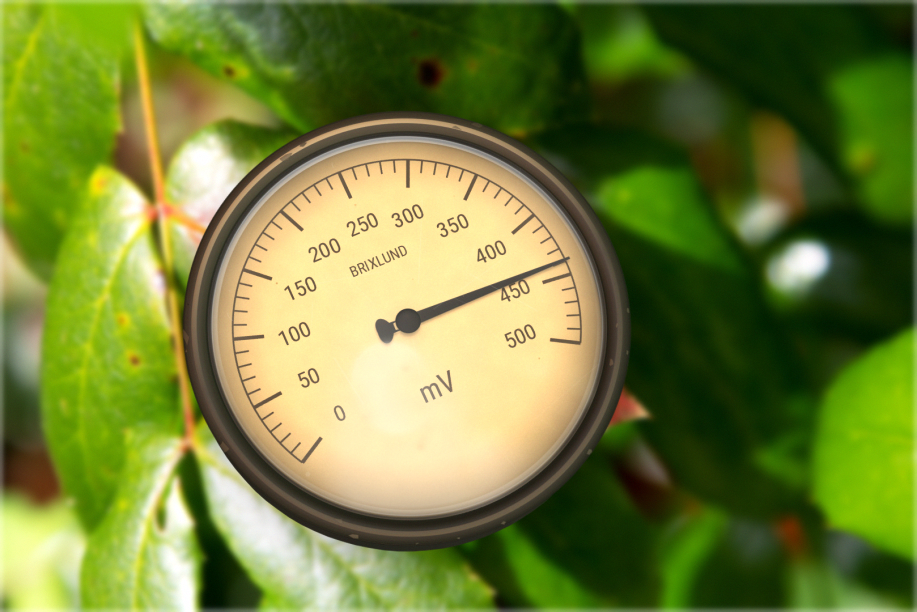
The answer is 440 mV
